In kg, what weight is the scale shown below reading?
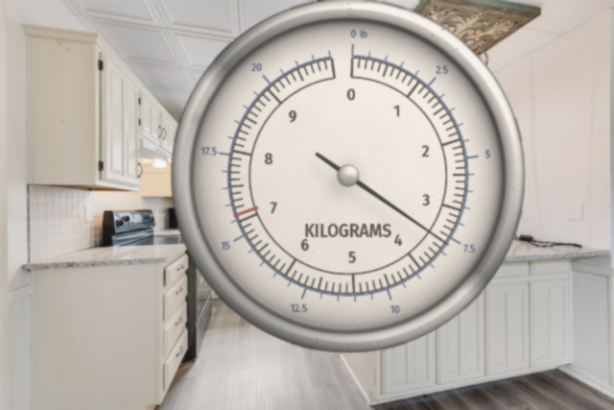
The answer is 3.5 kg
